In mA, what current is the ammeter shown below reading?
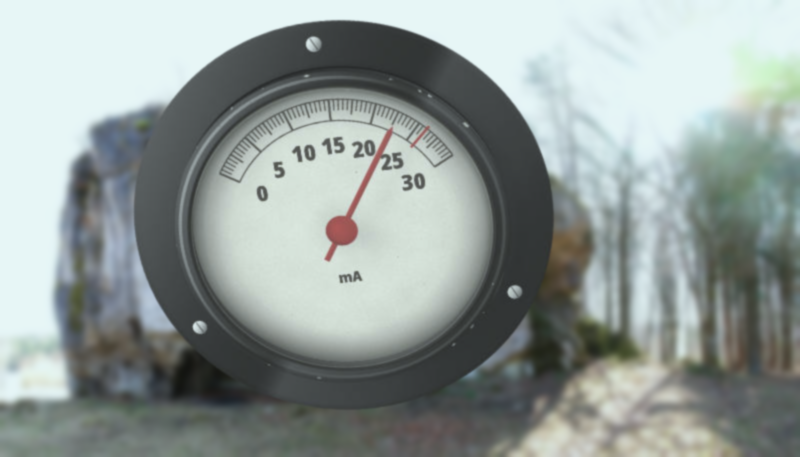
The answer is 22.5 mA
